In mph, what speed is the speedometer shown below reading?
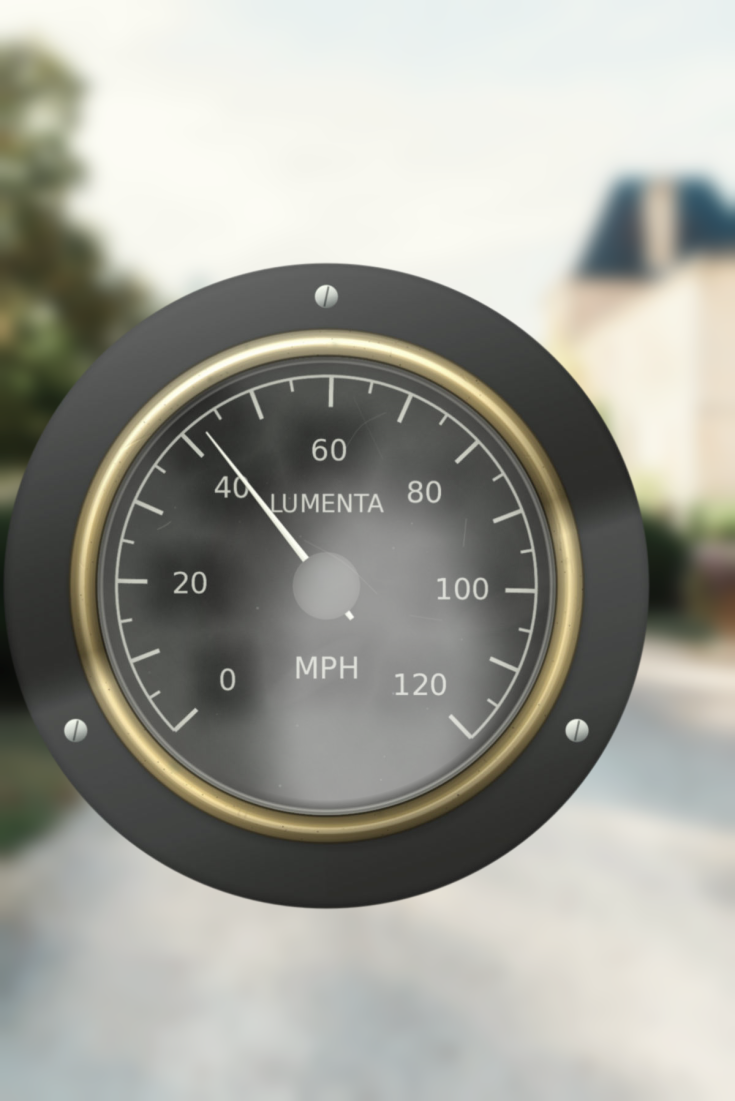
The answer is 42.5 mph
